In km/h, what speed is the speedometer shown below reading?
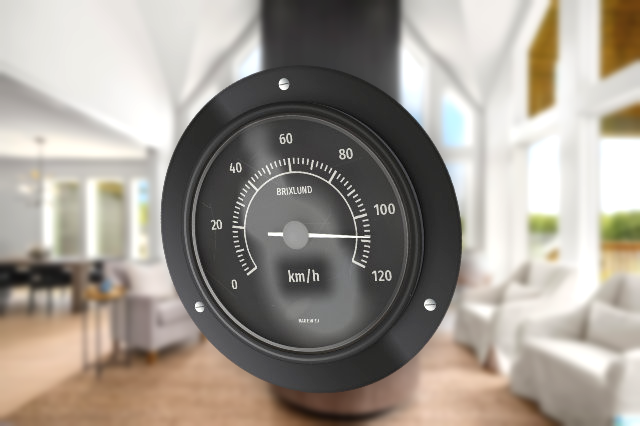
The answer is 108 km/h
